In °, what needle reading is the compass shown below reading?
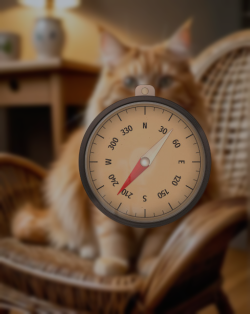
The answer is 220 °
